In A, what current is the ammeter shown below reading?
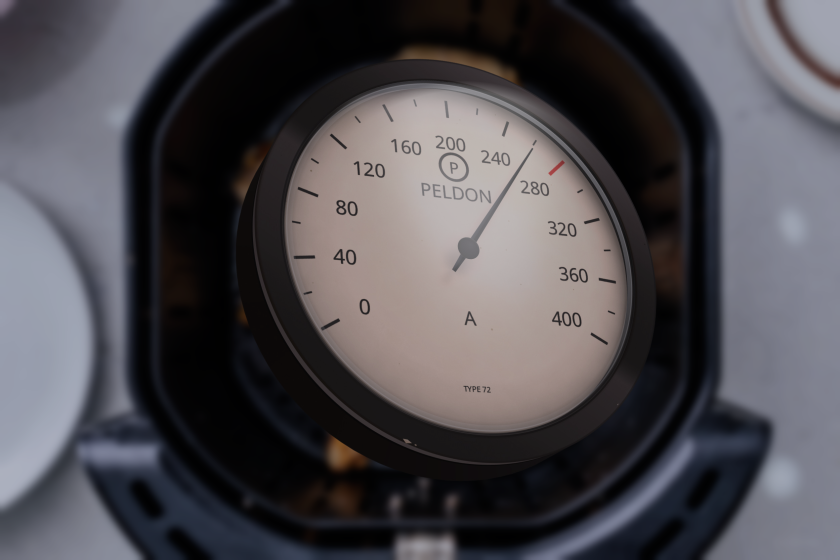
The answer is 260 A
